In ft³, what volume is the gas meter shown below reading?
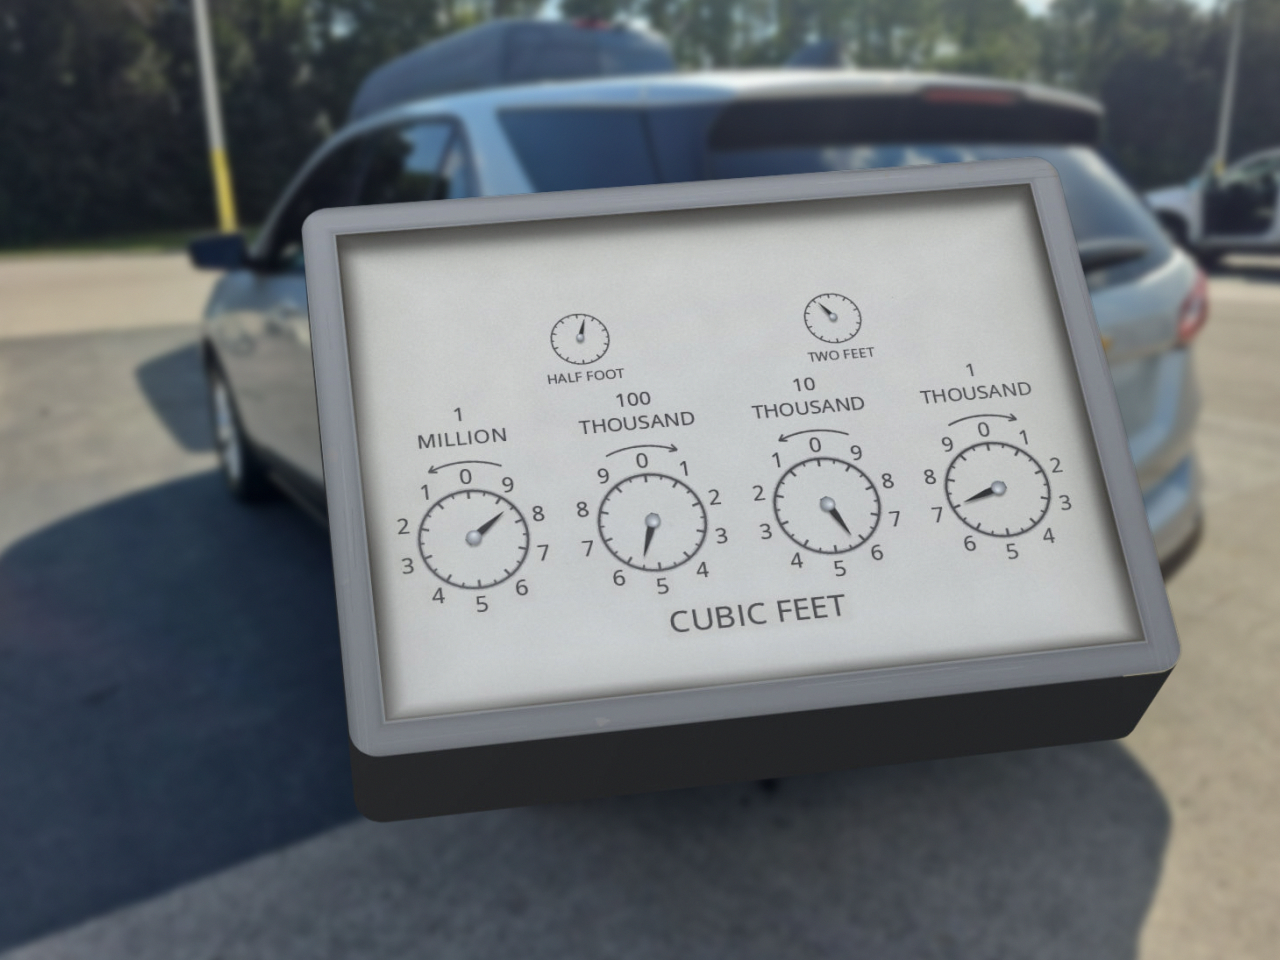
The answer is 855700 ft³
